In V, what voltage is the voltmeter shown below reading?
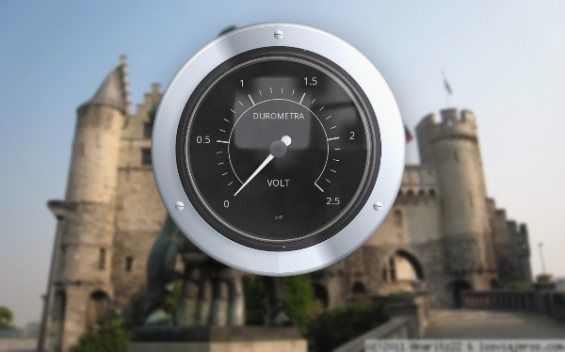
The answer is 0 V
